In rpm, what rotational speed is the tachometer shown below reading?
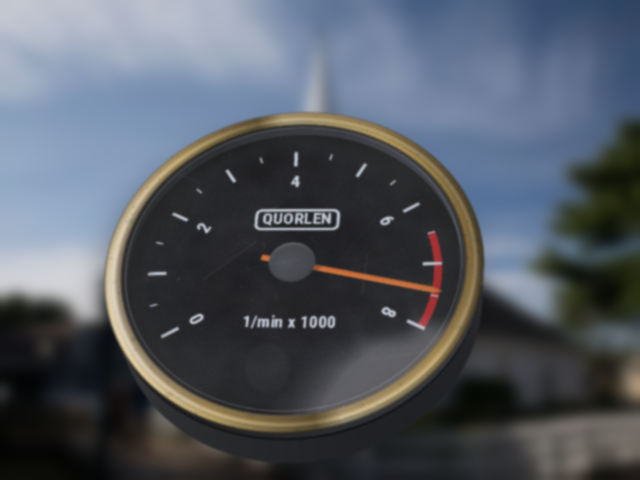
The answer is 7500 rpm
